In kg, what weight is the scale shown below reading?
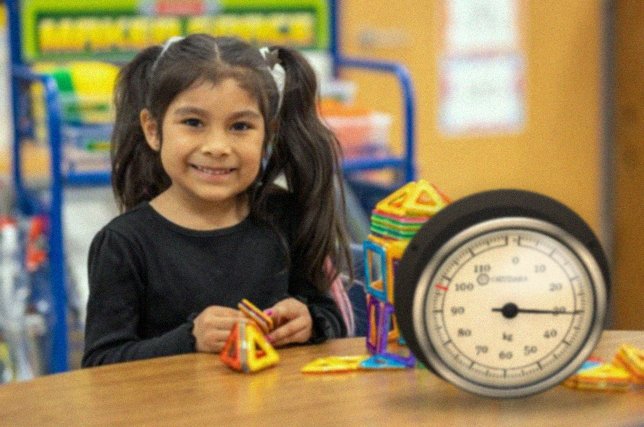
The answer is 30 kg
